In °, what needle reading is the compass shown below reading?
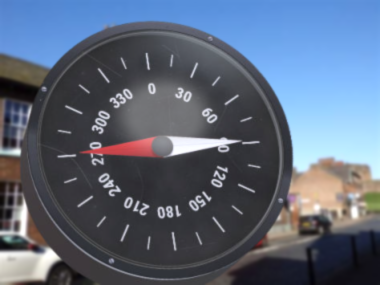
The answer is 270 °
